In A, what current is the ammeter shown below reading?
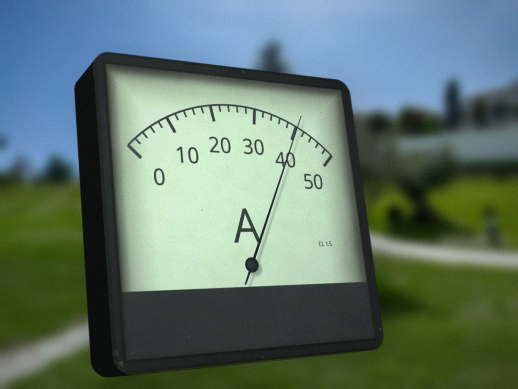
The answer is 40 A
